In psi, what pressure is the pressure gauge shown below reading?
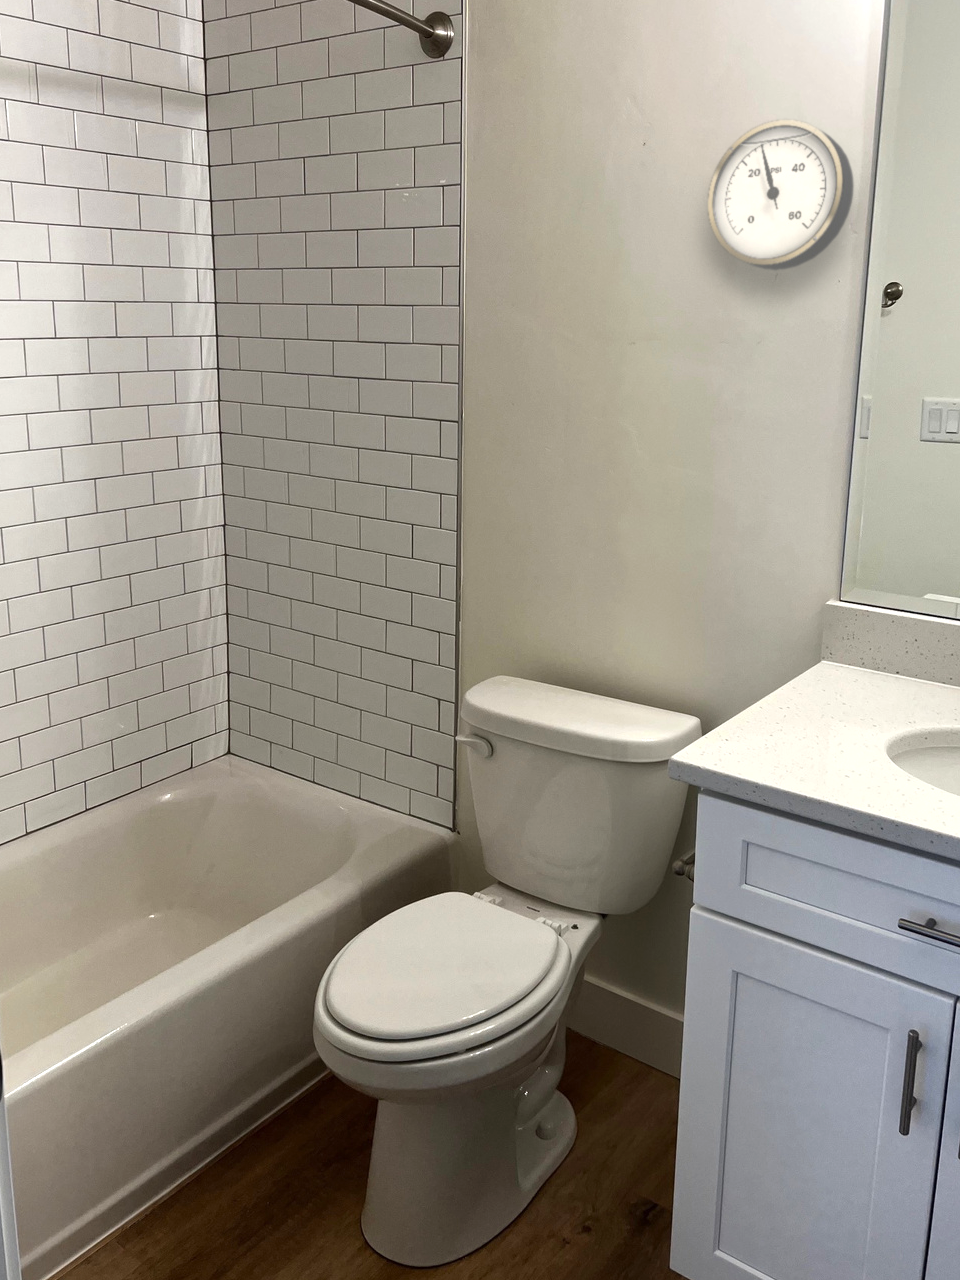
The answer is 26 psi
